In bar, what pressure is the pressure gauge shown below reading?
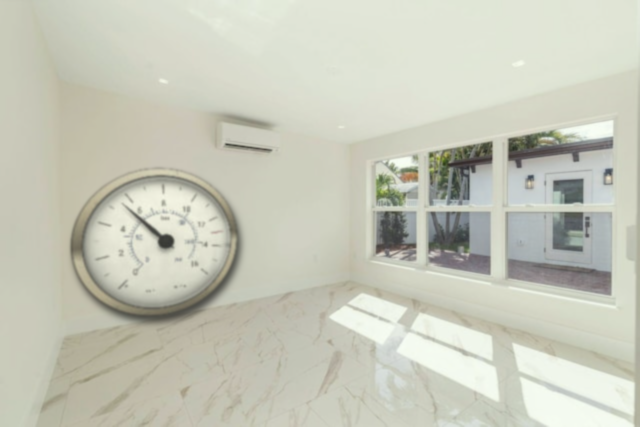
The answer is 5.5 bar
